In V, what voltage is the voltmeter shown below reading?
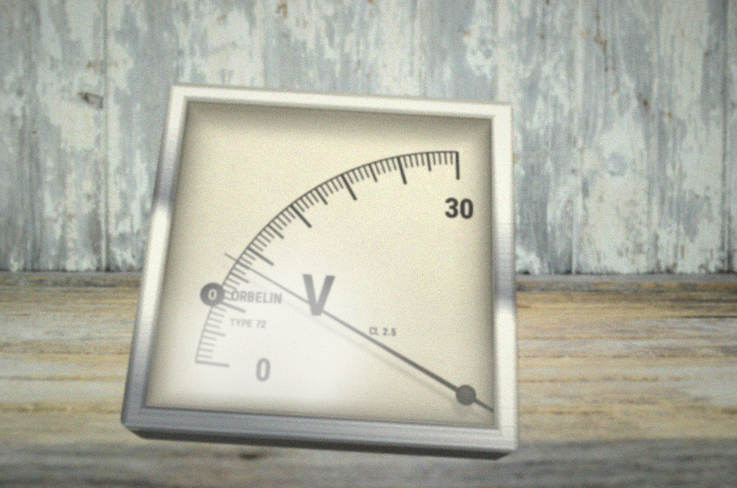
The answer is 8.5 V
